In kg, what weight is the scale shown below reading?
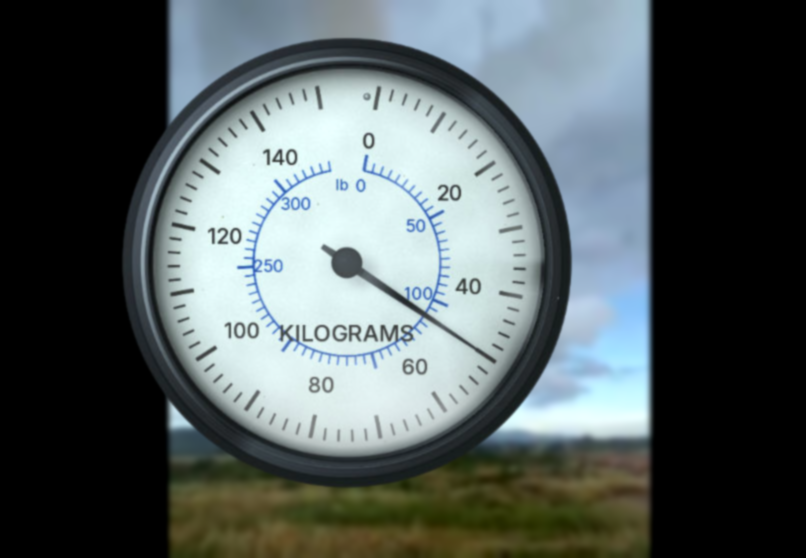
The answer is 50 kg
